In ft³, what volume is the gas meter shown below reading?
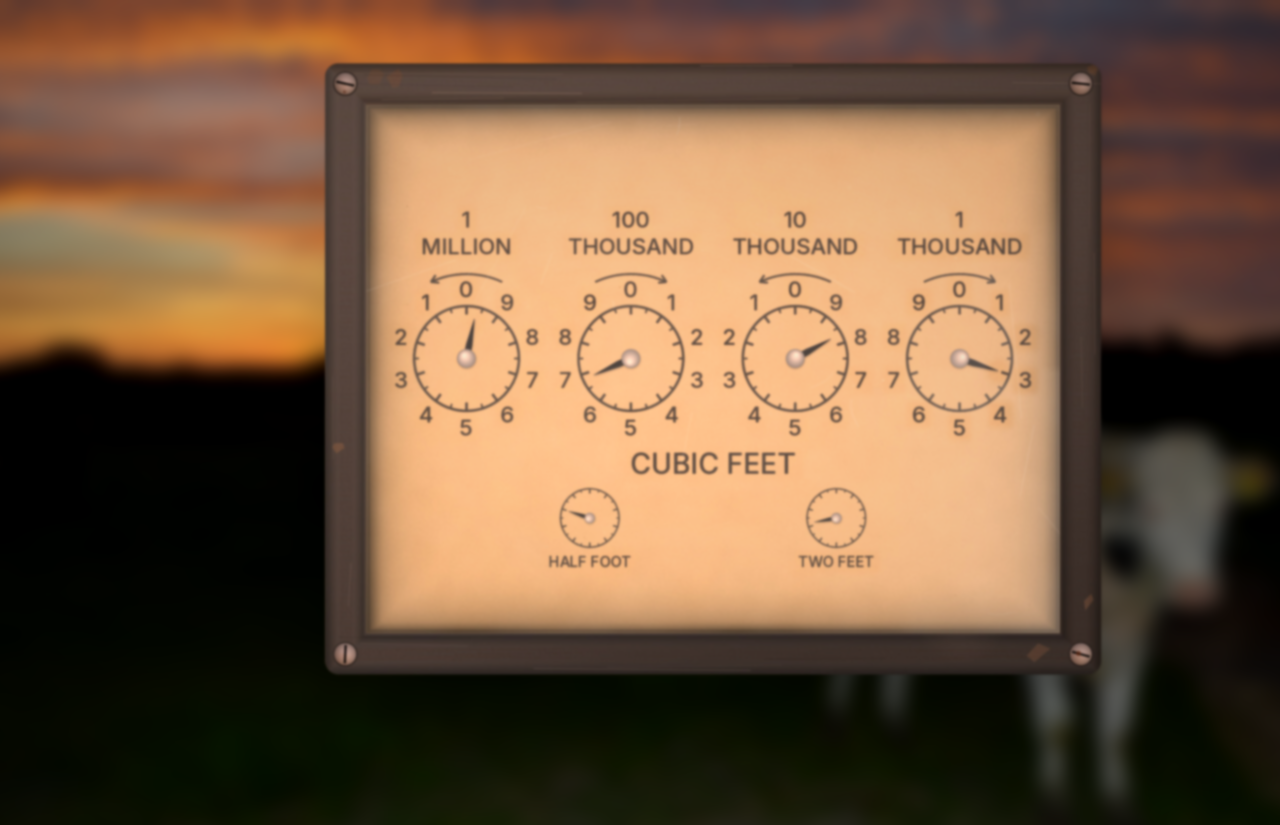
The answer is 968300 ft³
